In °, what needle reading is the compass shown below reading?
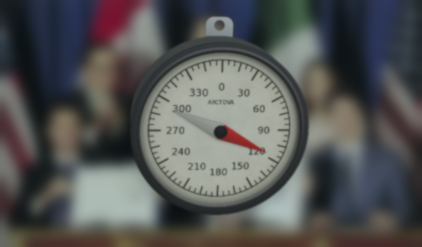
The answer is 115 °
